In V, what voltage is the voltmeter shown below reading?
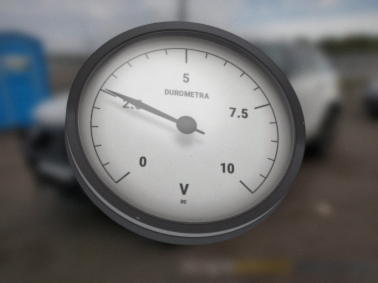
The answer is 2.5 V
